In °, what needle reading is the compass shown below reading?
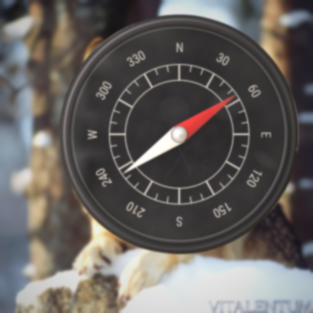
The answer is 55 °
